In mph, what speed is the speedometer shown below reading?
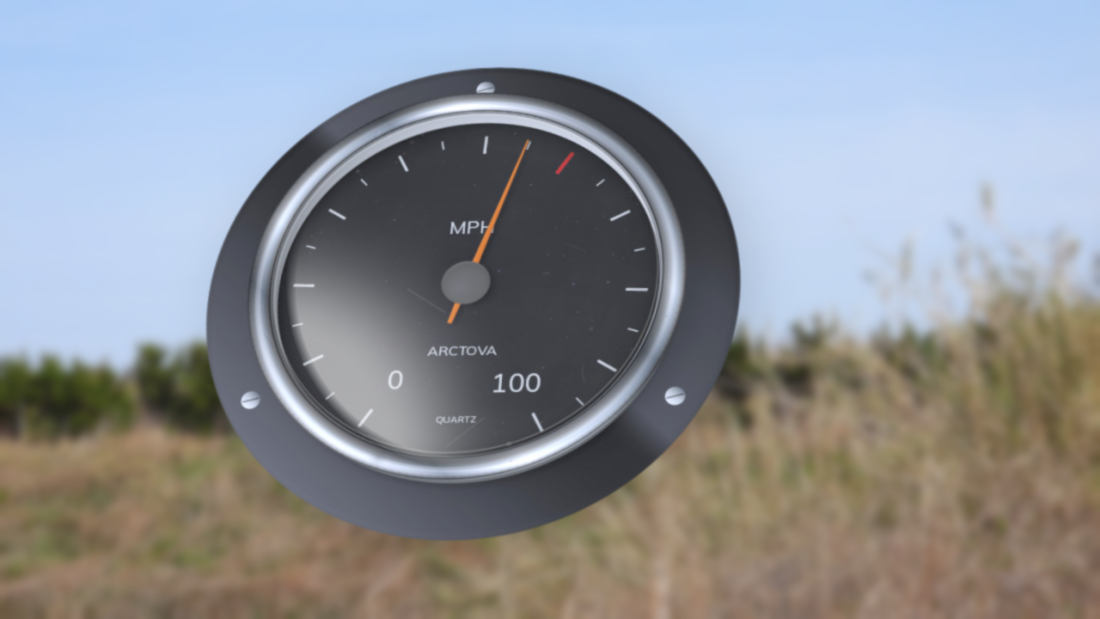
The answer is 55 mph
